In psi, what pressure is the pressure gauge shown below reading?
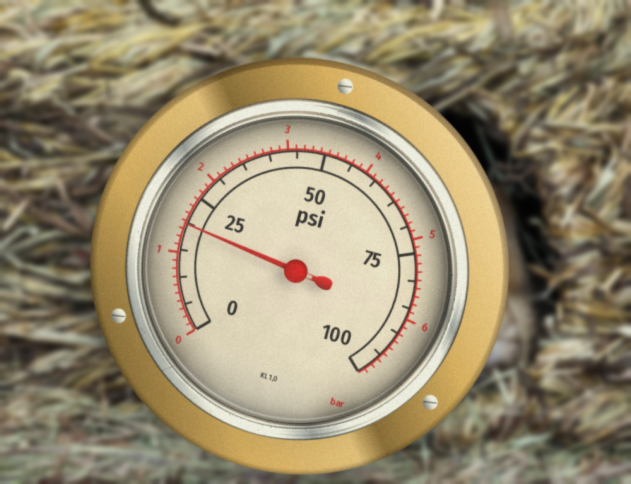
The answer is 20 psi
